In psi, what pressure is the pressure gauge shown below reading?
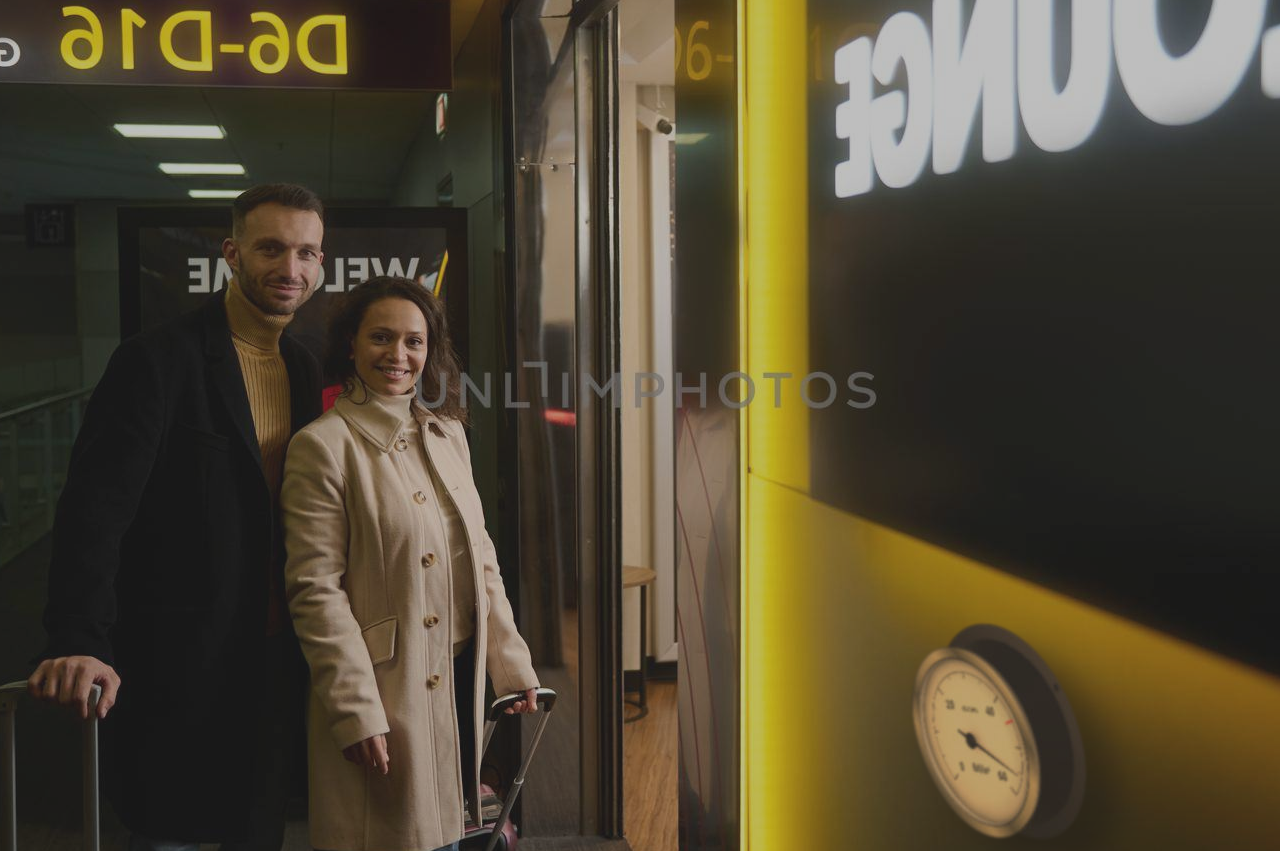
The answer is 55 psi
